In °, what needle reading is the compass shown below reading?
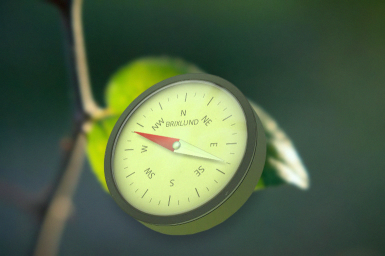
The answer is 290 °
